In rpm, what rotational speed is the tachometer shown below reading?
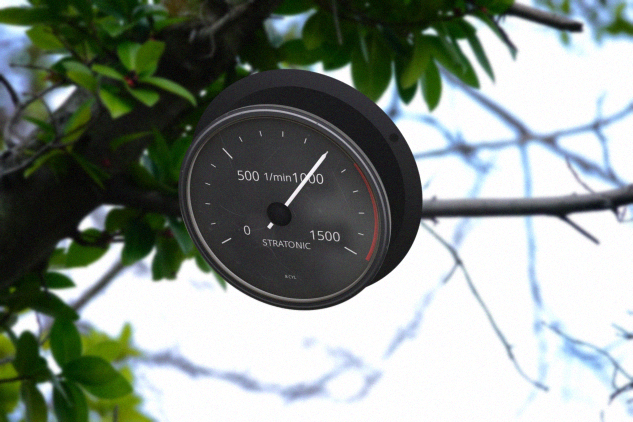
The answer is 1000 rpm
